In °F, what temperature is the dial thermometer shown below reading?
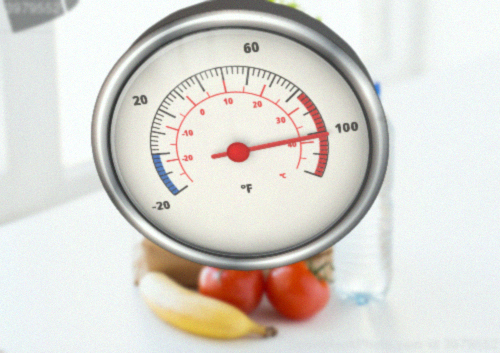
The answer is 100 °F
